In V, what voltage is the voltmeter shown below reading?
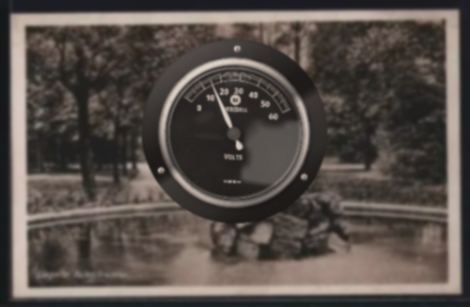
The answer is 15 V
